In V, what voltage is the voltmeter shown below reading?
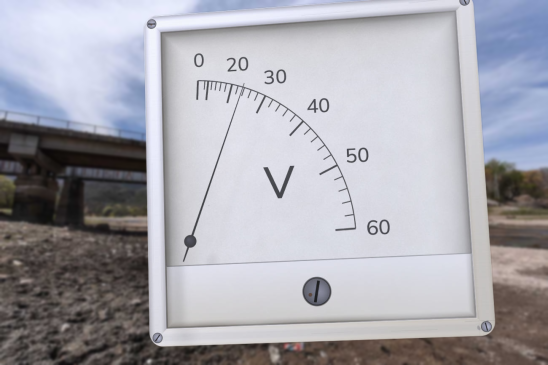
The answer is 24 V
